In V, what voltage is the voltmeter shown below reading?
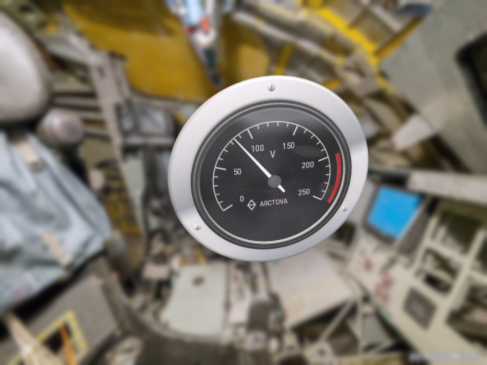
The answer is 85 V
